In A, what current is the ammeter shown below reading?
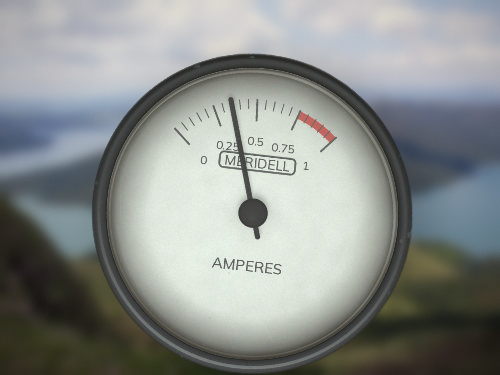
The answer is 0.35 A
